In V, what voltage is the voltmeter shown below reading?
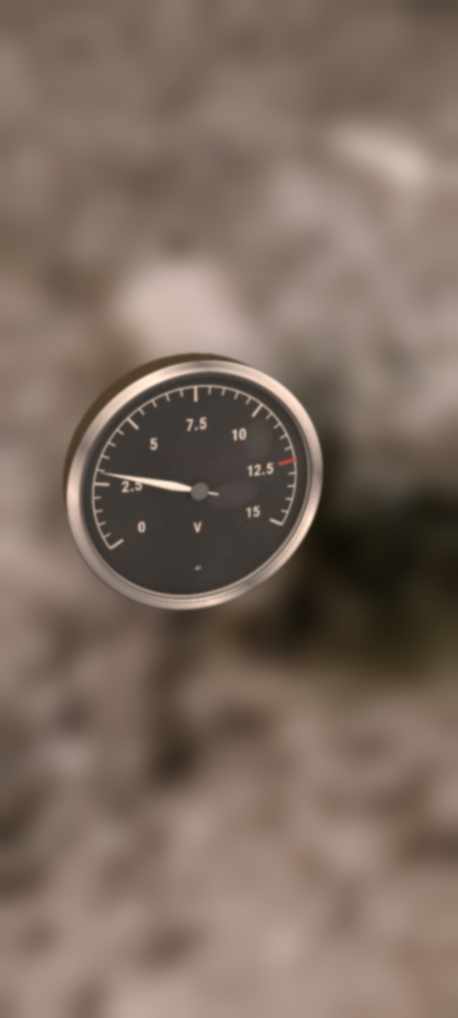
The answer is 3 V
